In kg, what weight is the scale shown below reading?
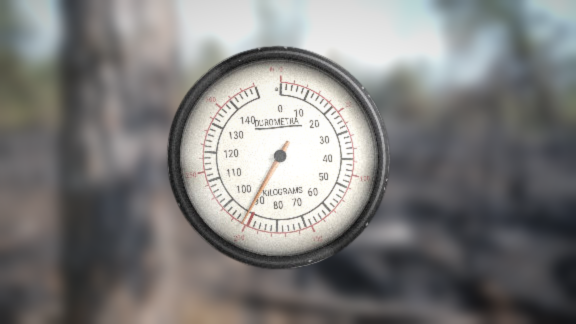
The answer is 92 kg
